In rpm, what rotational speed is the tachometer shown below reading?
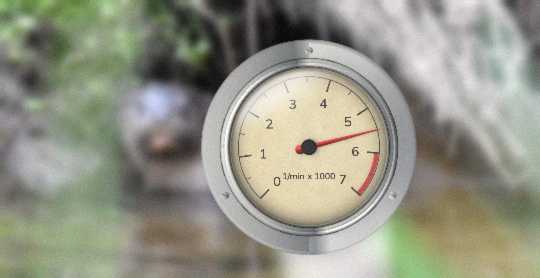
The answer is 5500 rpm
